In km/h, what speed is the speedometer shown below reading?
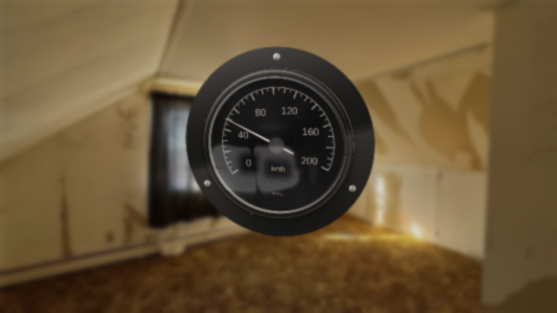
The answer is 50 km/h
